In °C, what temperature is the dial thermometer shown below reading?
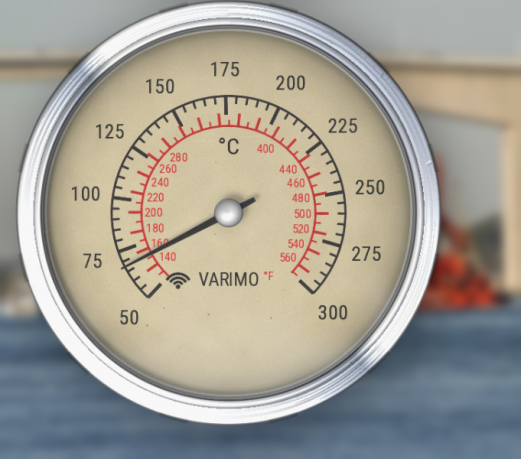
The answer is 67.5 °C
